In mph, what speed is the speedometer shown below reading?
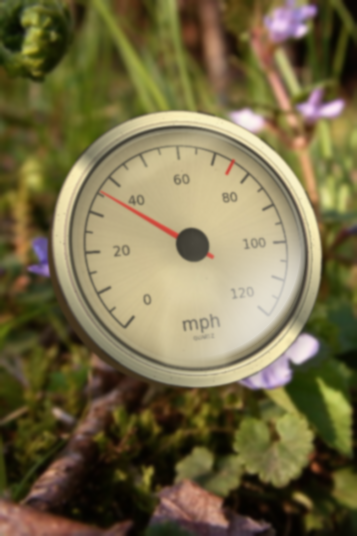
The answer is 35 mph
